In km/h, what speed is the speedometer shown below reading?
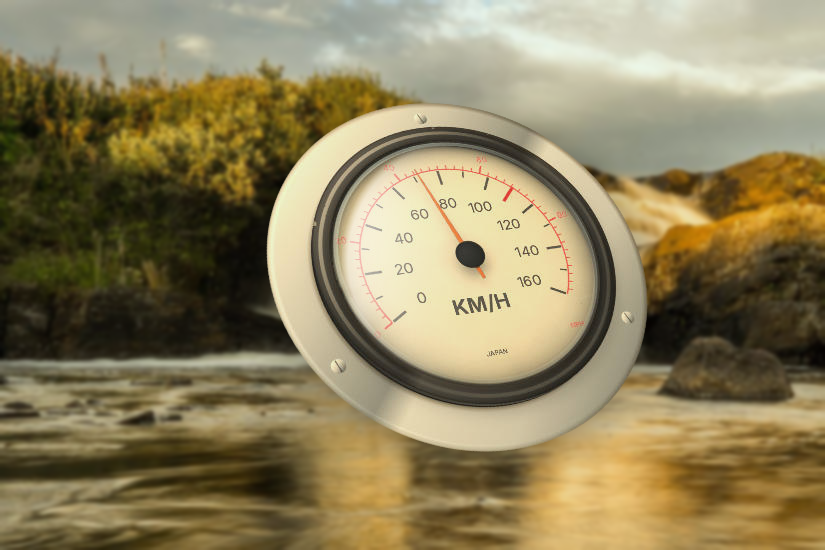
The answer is 70 km/h
